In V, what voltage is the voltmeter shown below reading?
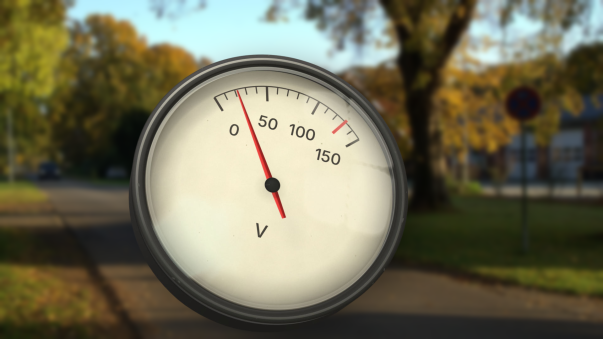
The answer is 20 V
